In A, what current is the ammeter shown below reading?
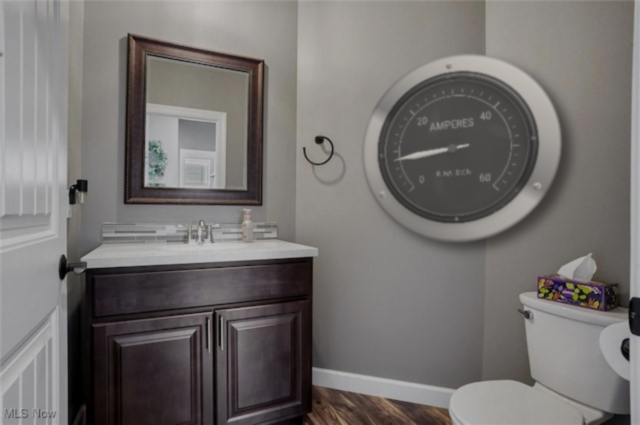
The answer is 8 A
